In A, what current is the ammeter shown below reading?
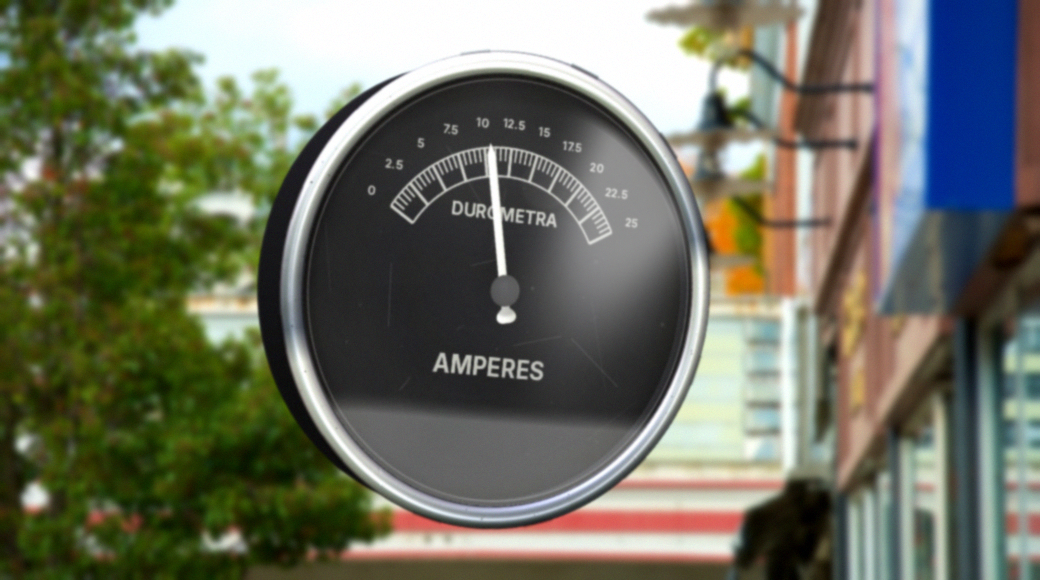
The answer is 10 A
